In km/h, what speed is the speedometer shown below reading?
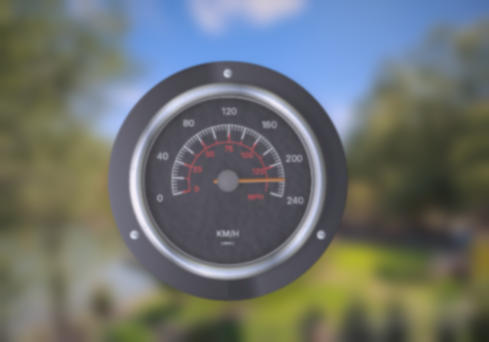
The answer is 220 km/h
